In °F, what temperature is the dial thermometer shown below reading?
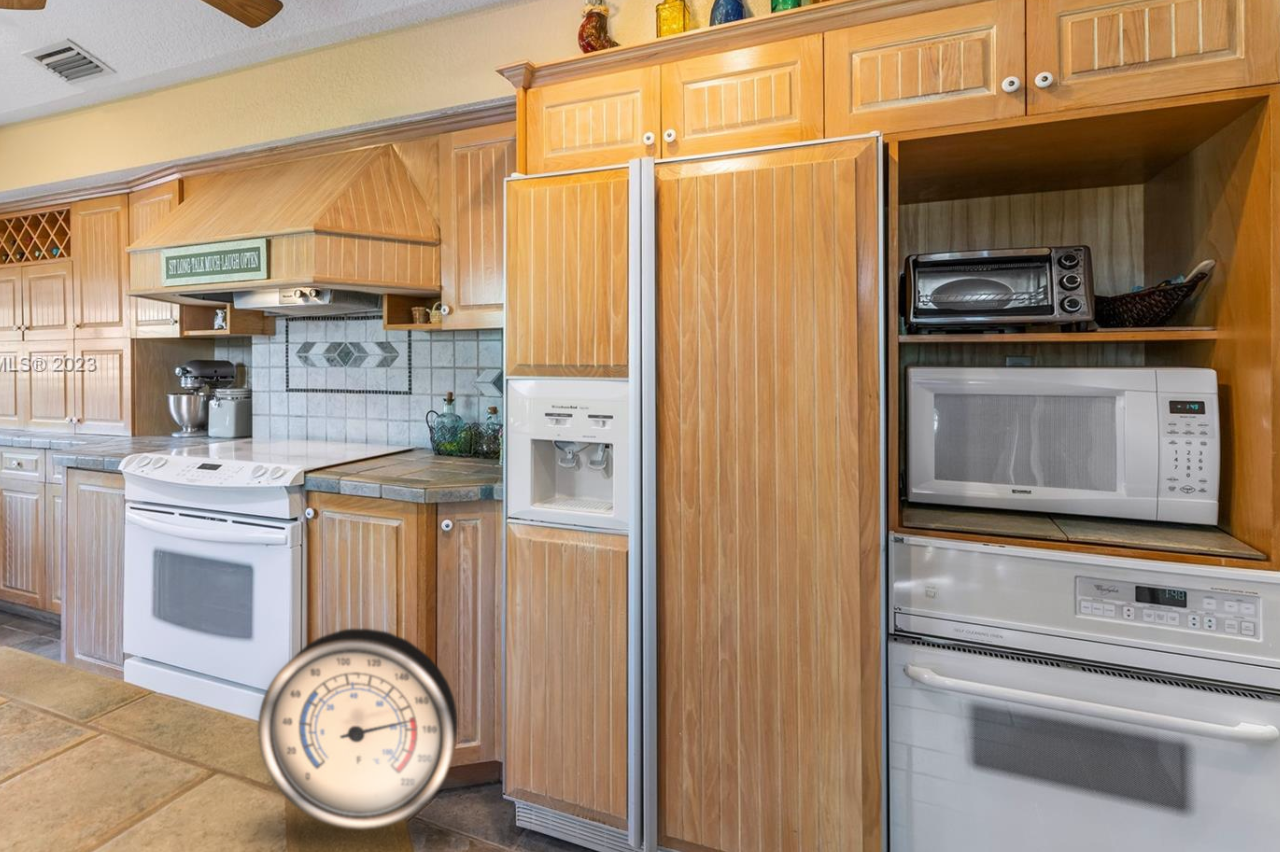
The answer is 170 °F
